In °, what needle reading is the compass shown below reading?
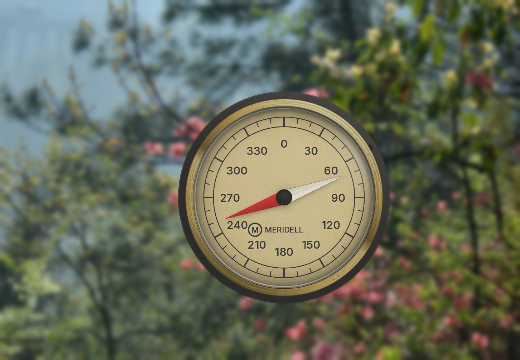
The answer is 250 °
